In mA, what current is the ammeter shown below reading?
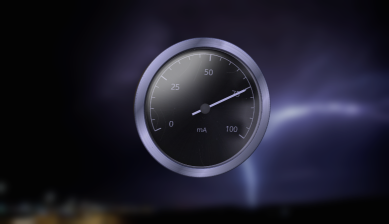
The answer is 75 mA
